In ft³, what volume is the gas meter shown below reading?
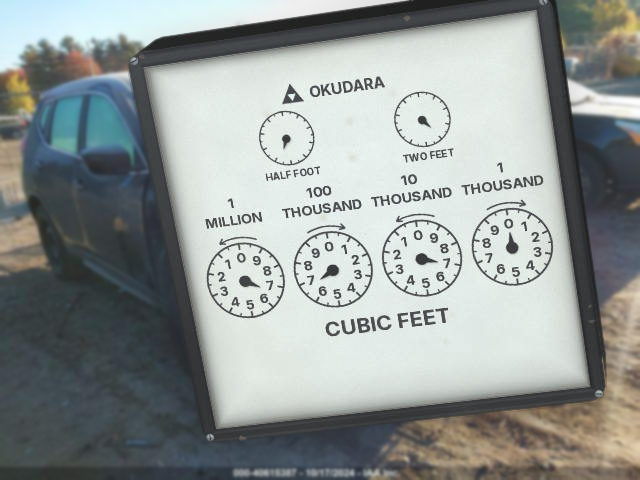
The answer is 667000 ft³
